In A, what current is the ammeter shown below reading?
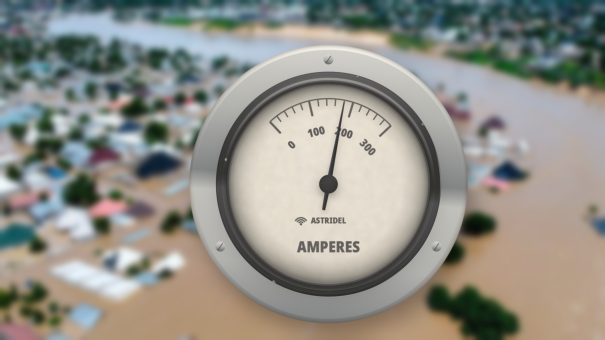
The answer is 180 A
